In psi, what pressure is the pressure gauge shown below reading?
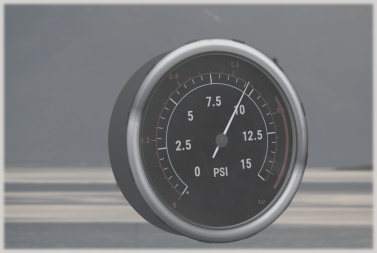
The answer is 9.5 psi
